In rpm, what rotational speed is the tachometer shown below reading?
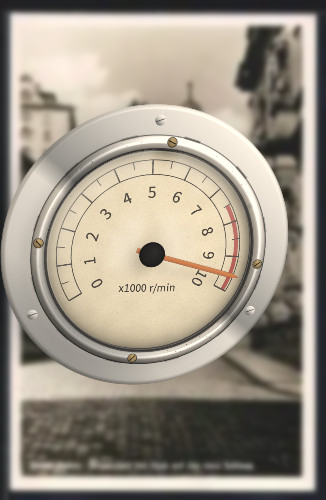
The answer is 9500 rpm
